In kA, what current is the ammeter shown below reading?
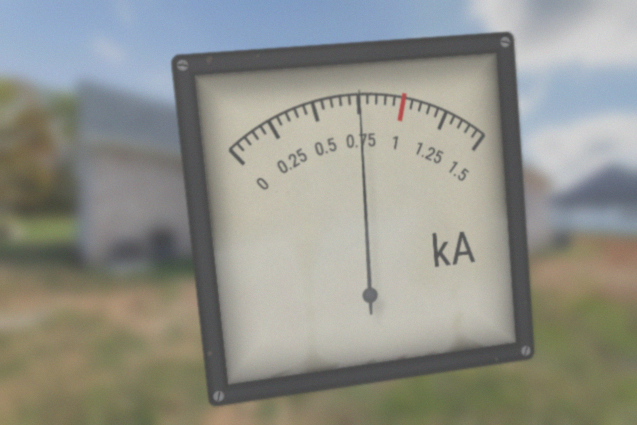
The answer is 0.75 kA
